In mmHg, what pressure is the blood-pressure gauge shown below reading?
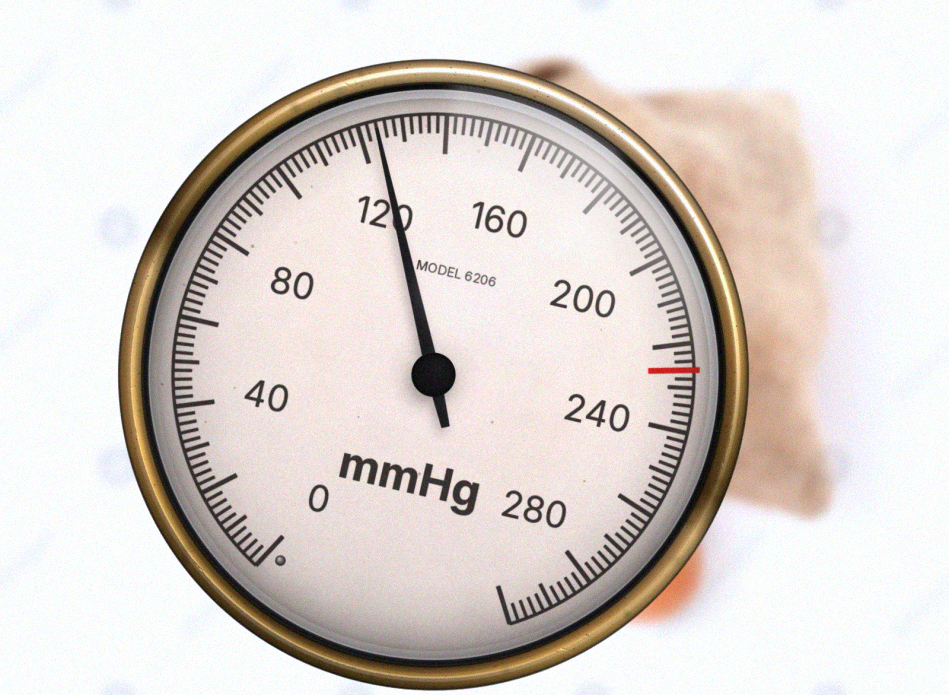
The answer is 124 mmHg
